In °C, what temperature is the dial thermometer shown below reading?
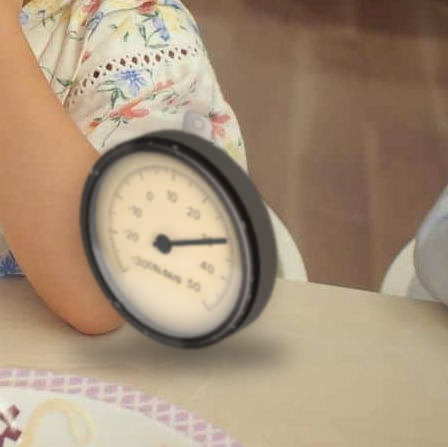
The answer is 30 °C
